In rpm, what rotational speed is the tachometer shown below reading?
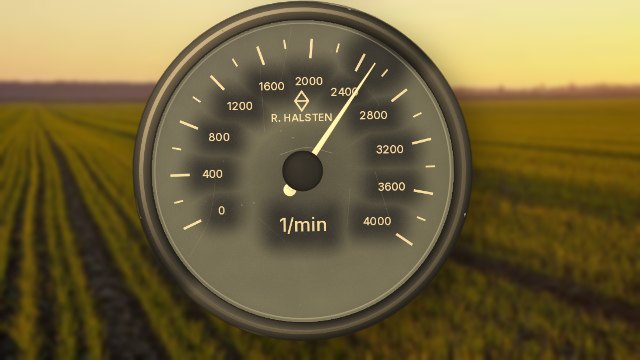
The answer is 2500 rpm
